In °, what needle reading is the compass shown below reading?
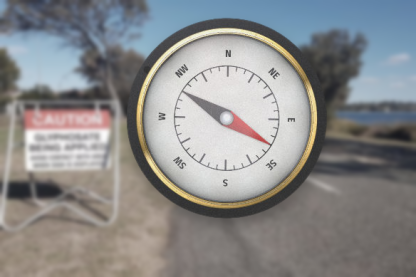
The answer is 120 °
